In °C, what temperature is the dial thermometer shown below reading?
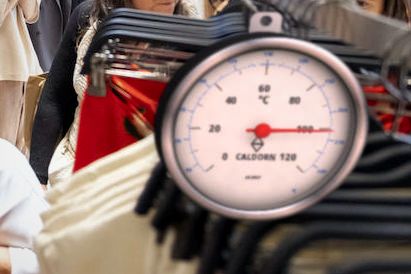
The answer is 100 °C
